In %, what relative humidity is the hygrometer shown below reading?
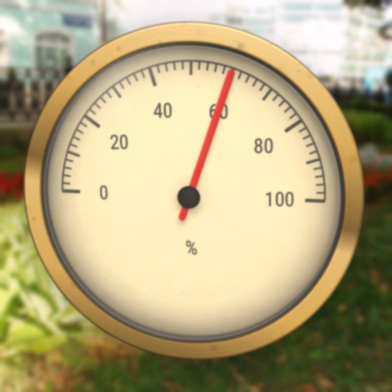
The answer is 60 %
